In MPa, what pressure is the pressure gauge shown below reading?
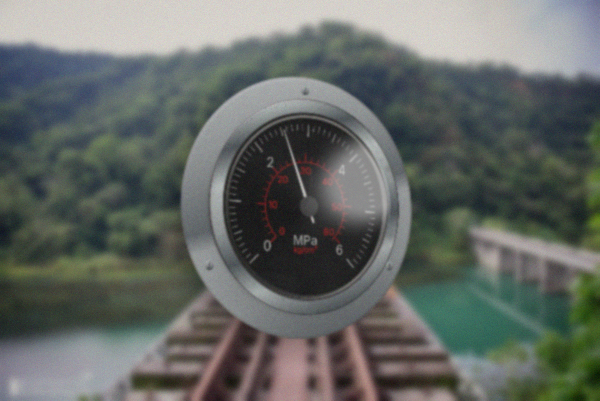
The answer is 2.5 MPa
